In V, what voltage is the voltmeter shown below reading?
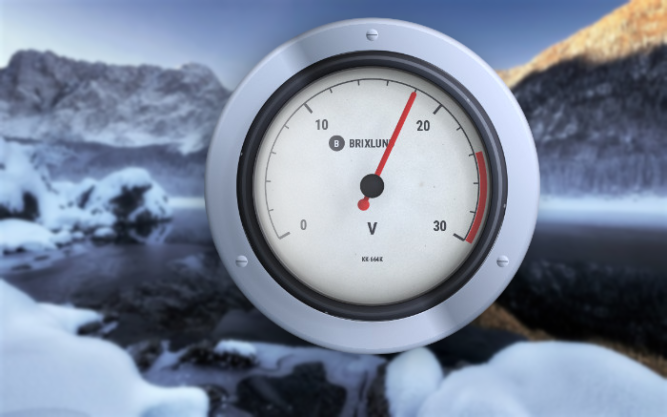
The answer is 18 V
